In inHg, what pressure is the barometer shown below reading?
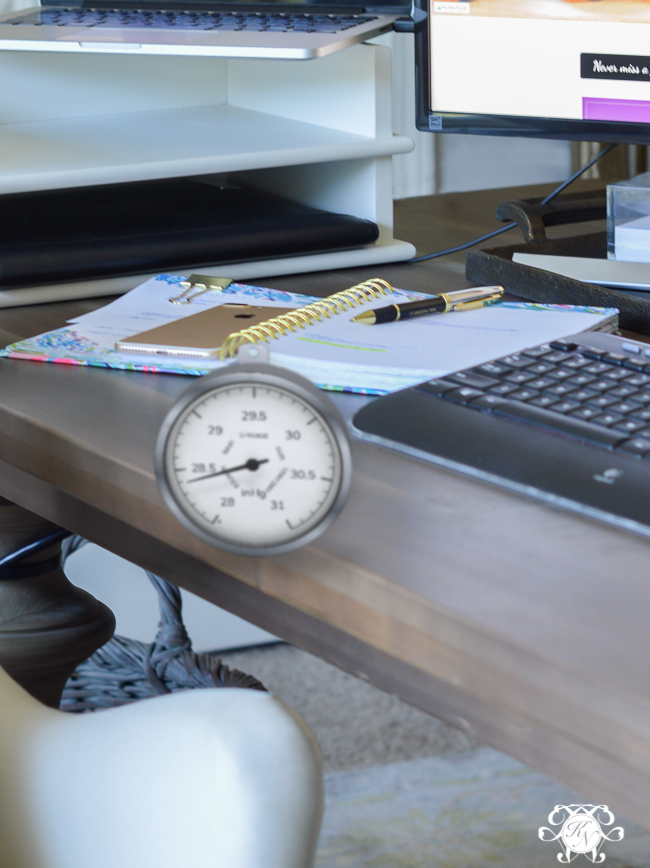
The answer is 28.4 inHg
